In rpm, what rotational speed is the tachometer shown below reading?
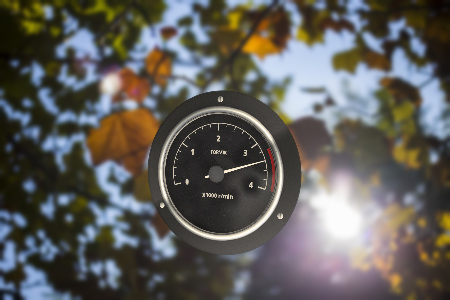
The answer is 3400 rpm
